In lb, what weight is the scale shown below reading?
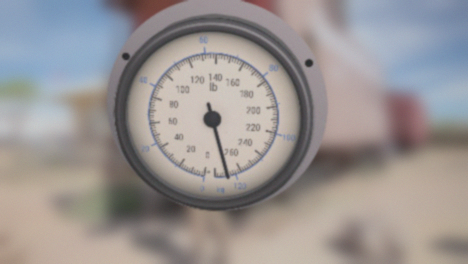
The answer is 270 lb
